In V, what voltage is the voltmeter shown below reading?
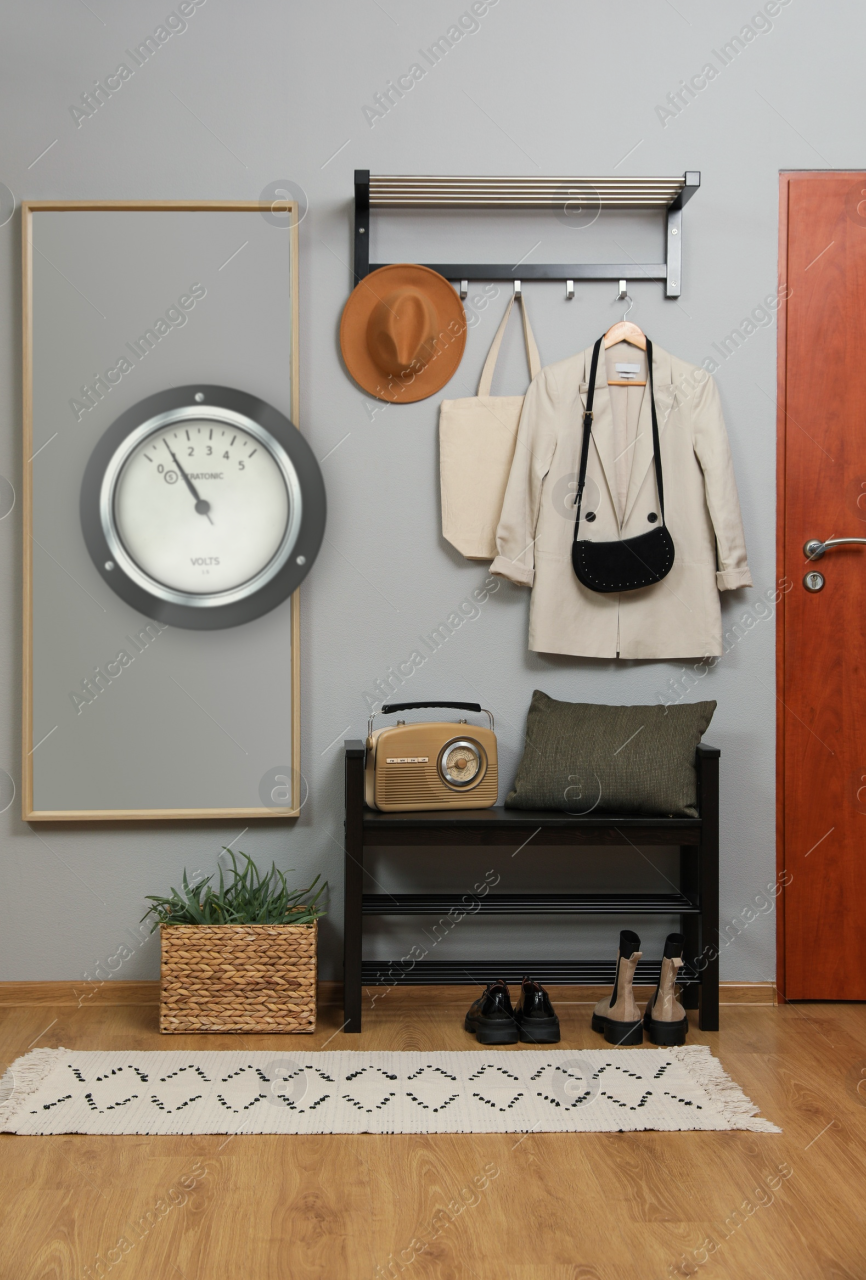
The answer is 1 V
